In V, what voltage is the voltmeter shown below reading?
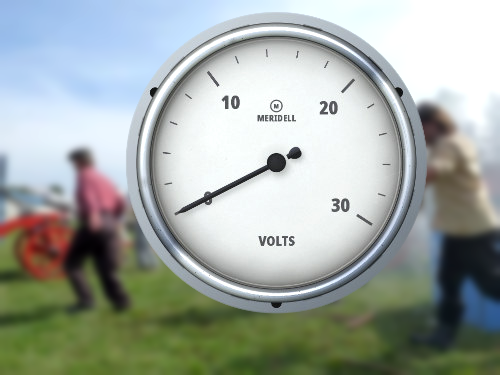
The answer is 0 V
